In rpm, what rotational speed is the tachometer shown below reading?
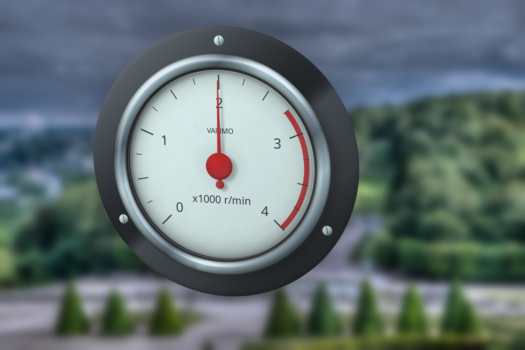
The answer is 2000 rpm
